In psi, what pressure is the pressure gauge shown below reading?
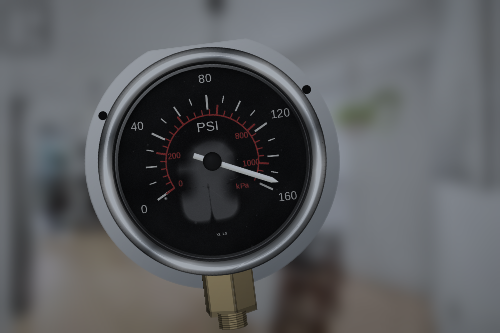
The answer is 155 psi
